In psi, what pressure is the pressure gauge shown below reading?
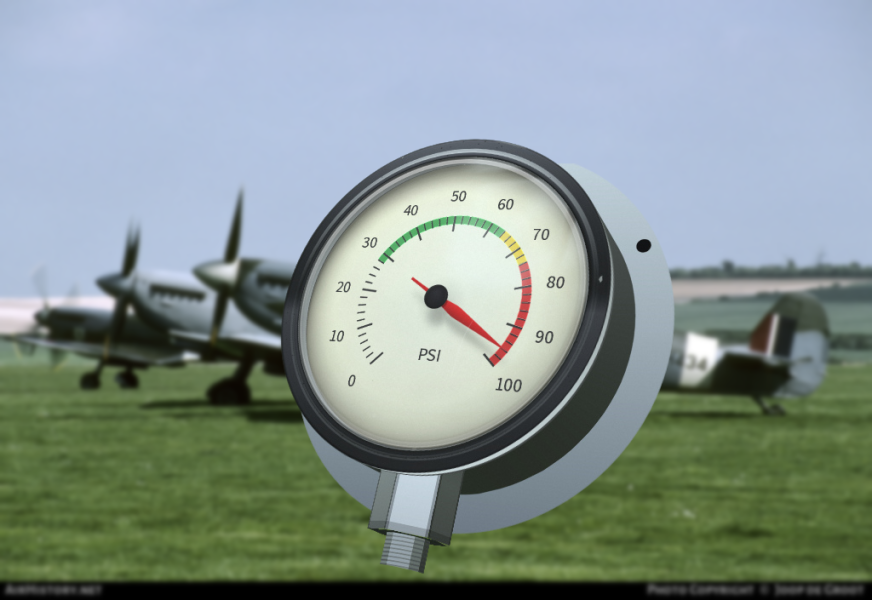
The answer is 96 psi
